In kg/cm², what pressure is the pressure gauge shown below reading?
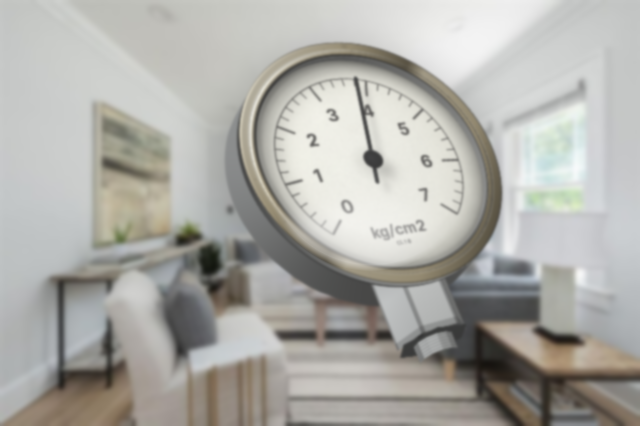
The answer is 3.8 kg/cm²
